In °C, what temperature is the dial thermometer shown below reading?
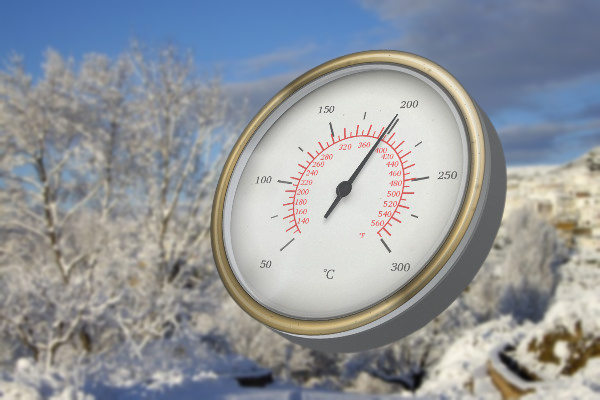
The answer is 200 °C
